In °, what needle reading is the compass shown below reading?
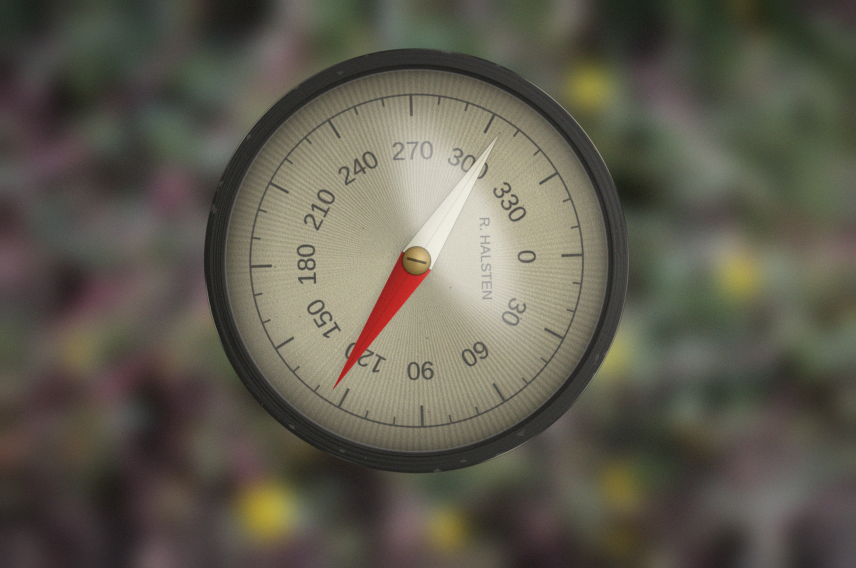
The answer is 125 °
